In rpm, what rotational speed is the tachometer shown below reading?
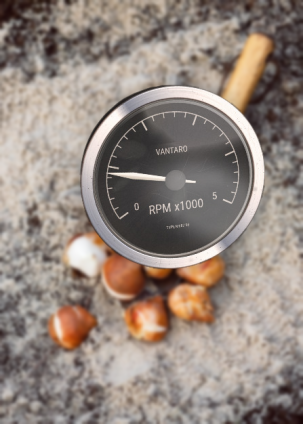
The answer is 900 rpm
